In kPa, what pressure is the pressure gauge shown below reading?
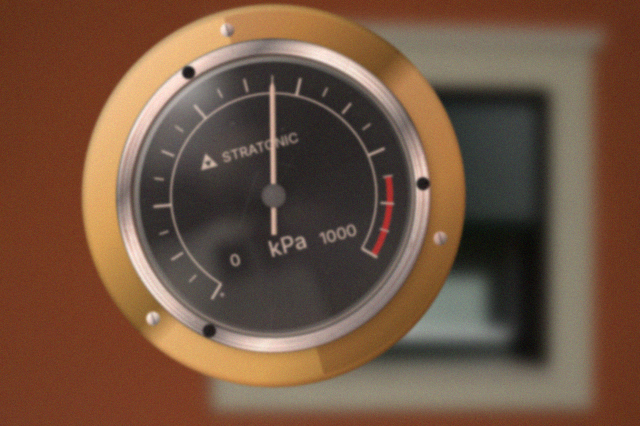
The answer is 550 kPa
